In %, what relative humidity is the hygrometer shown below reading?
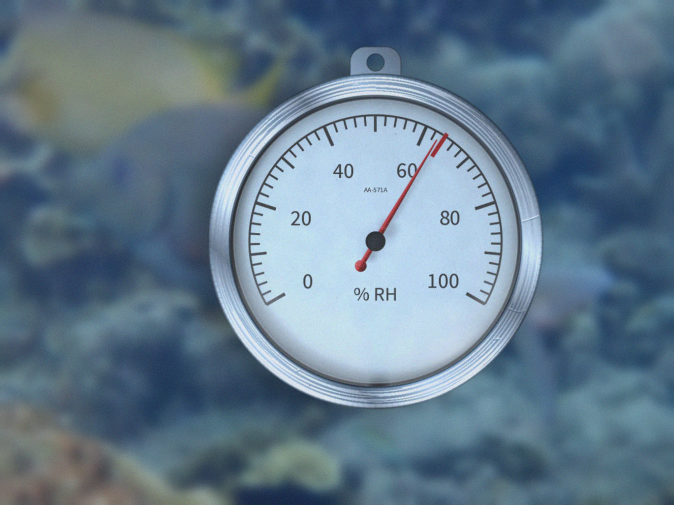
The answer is 63 %
